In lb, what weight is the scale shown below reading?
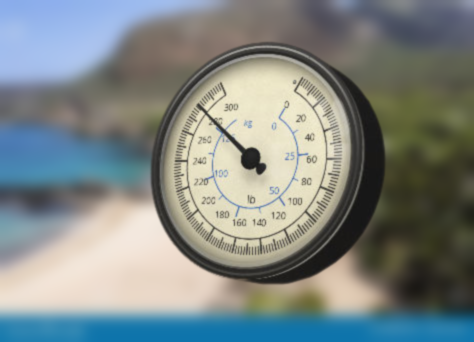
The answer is 280 lb
